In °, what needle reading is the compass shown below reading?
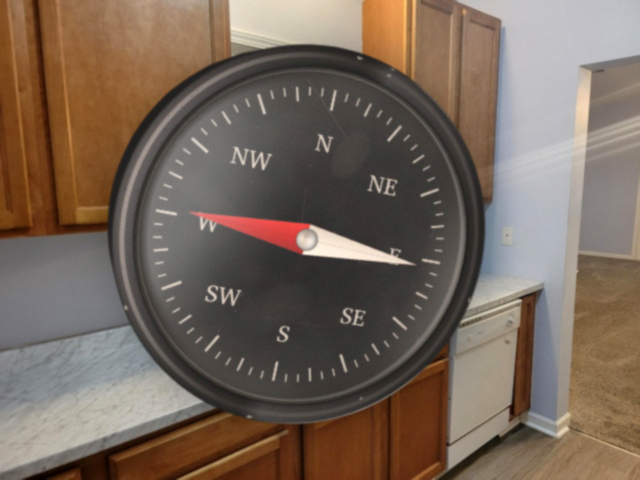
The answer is 272.5 °
